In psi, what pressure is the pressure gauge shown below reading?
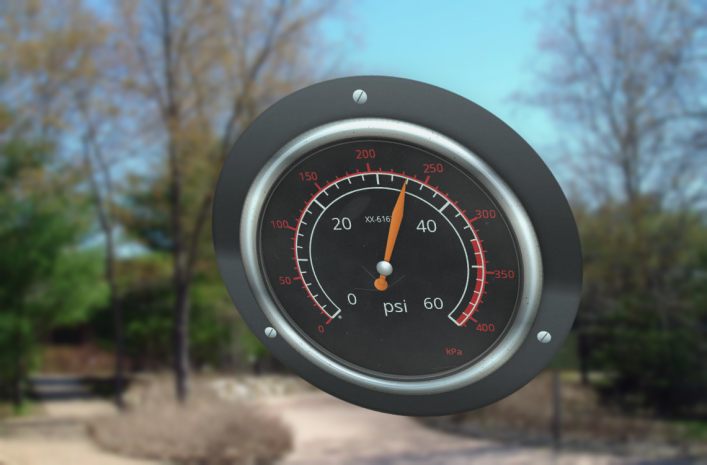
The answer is 34 psi
